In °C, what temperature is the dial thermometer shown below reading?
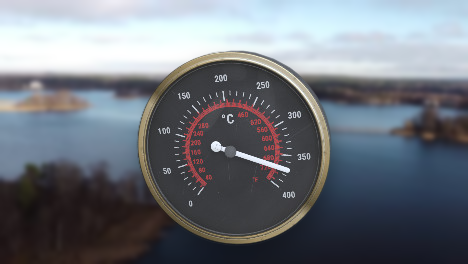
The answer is 370 °C
